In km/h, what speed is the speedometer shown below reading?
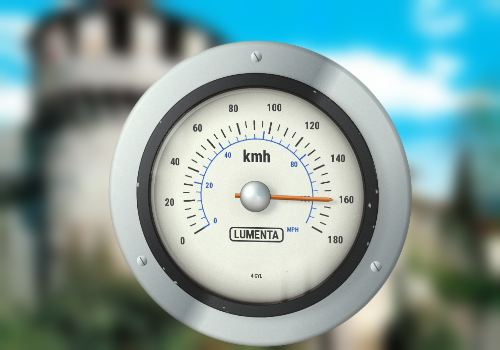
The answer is 160 km/h
